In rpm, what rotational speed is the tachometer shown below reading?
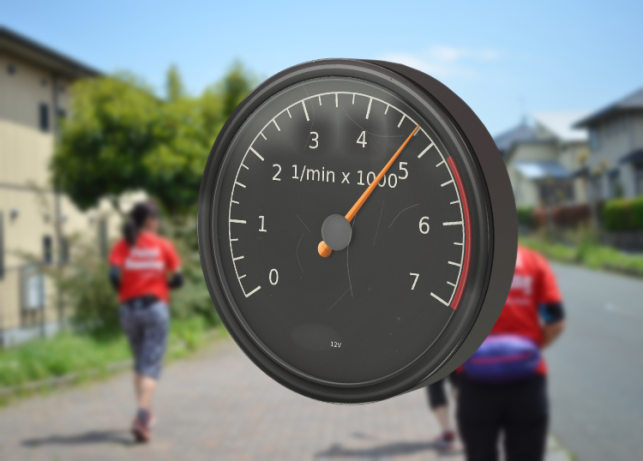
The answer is 4750 rpm
